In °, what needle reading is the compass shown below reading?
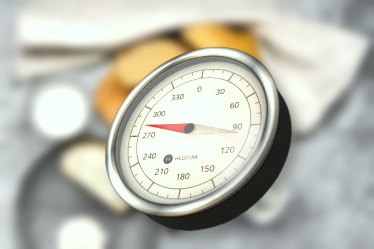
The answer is 280 °
